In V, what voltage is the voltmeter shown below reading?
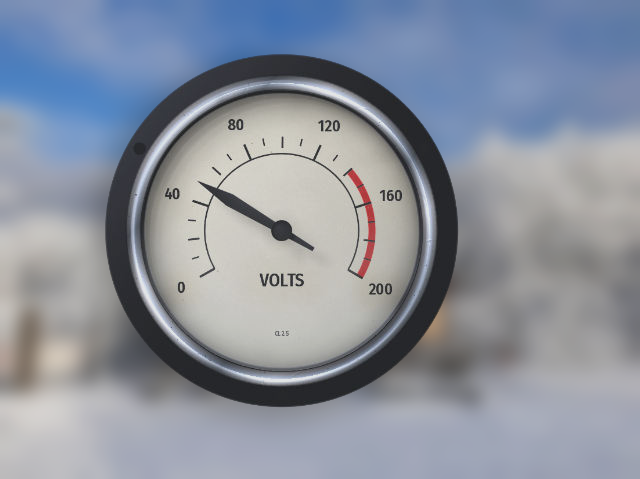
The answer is 50 V
